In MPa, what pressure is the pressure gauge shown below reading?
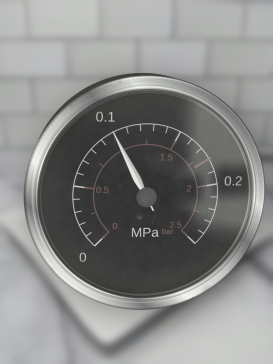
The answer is 0.1 MPa
